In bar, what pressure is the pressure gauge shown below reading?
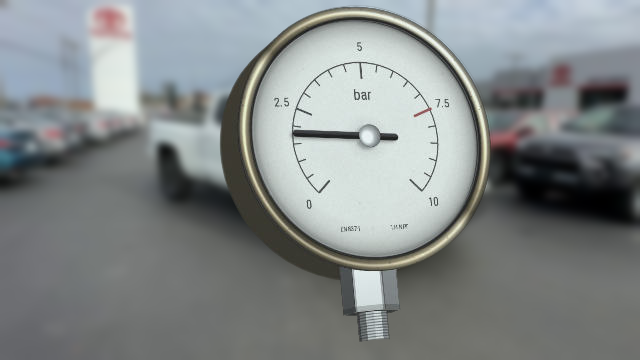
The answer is 1.75 bar
